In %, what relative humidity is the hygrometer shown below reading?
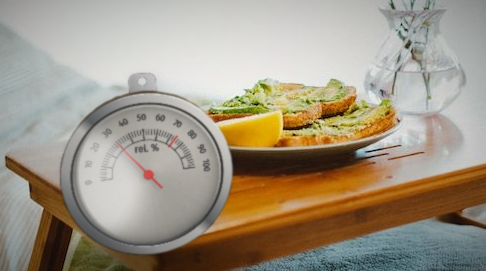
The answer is 30 %
